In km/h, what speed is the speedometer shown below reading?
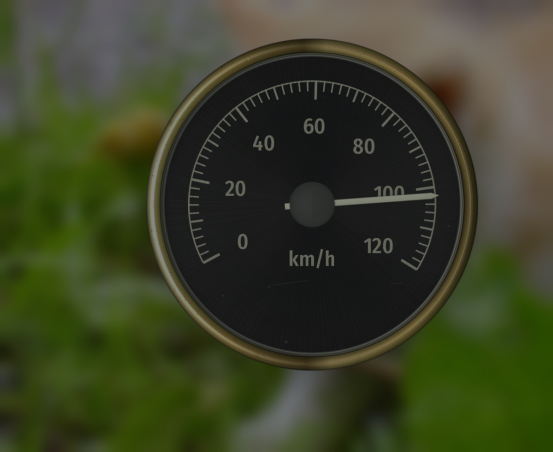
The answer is 102 km/h
